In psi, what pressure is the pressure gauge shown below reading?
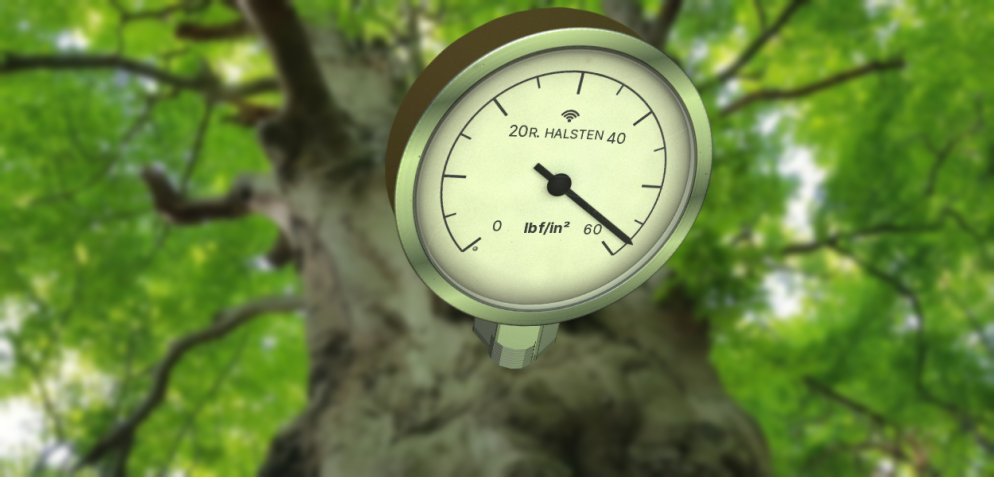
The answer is 57.5 psi
